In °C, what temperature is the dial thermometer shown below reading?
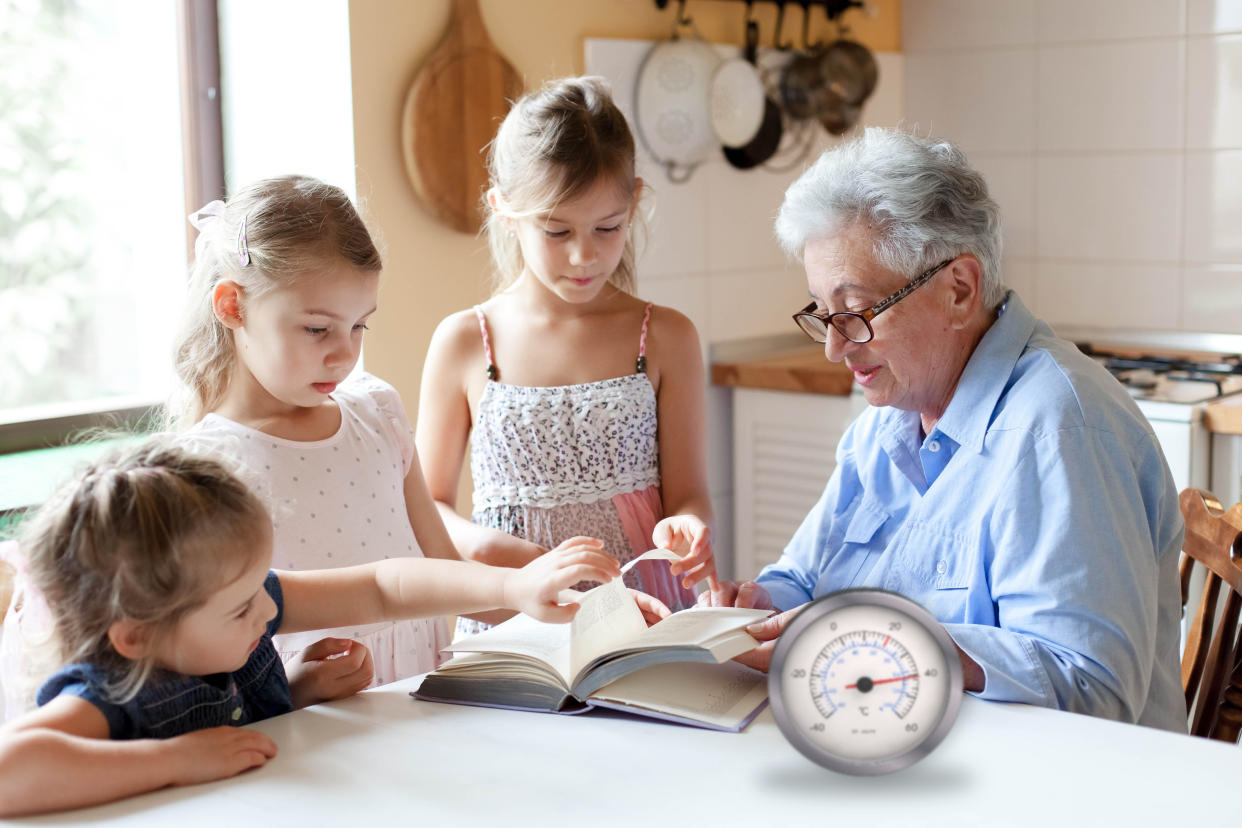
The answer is 40 °C
